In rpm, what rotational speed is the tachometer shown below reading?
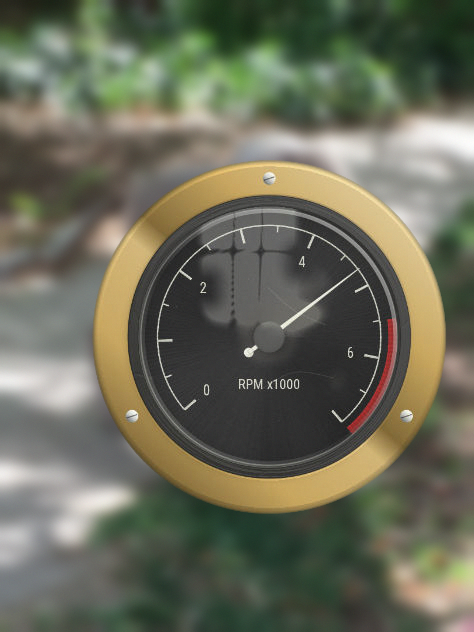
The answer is 4750 rpm
